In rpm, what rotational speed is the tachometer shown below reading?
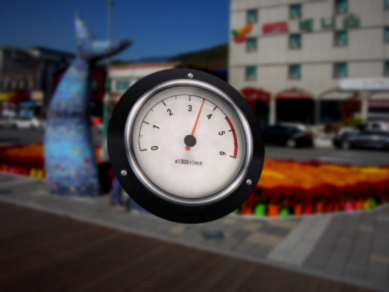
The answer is 3500 rpm
